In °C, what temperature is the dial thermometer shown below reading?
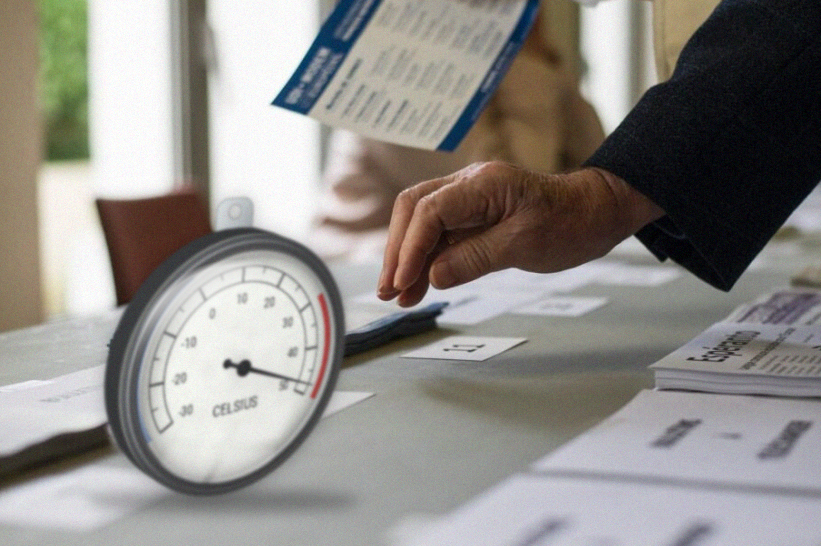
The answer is 47.5 °C
